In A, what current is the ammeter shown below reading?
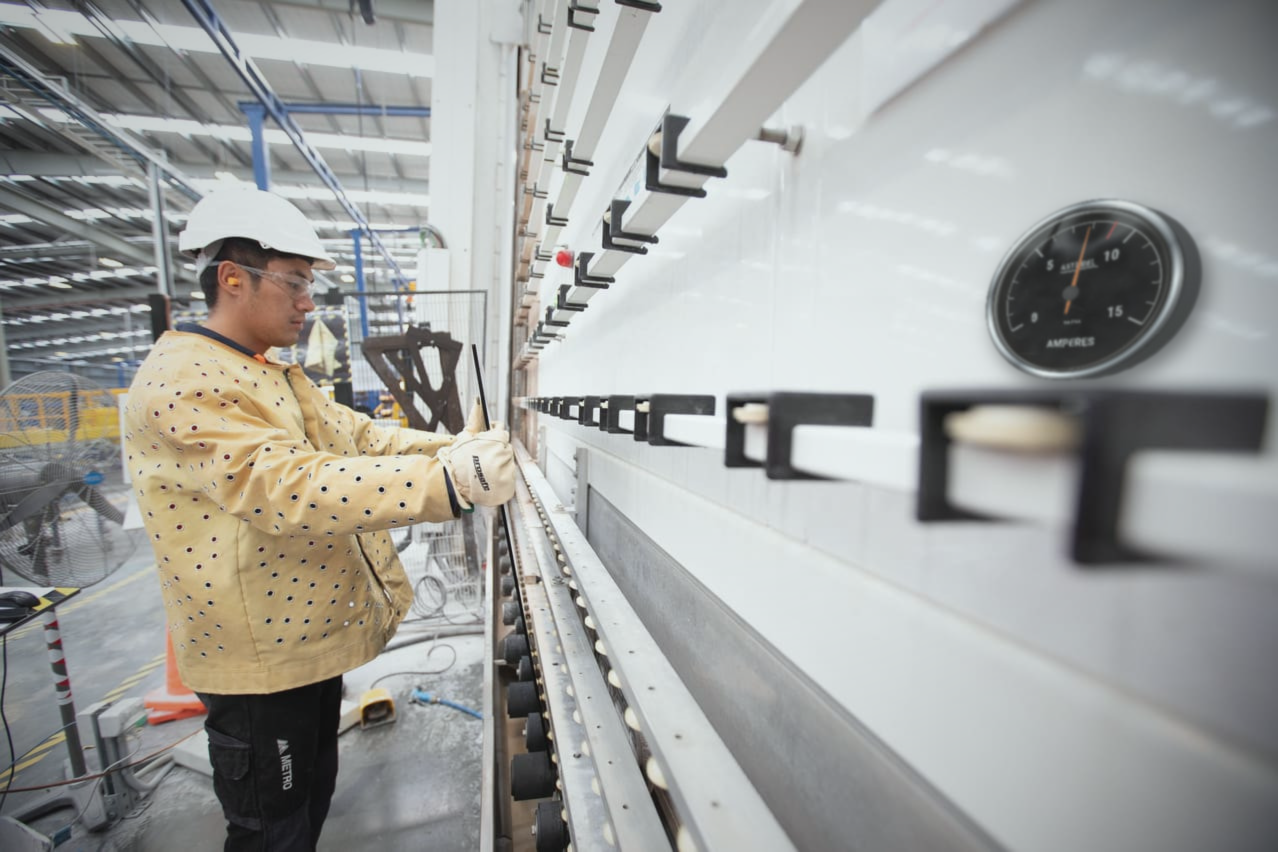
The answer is 8 A
